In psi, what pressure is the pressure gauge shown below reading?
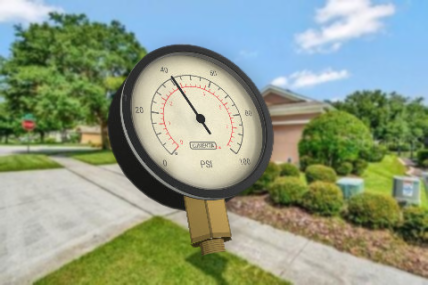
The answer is 40 psi
